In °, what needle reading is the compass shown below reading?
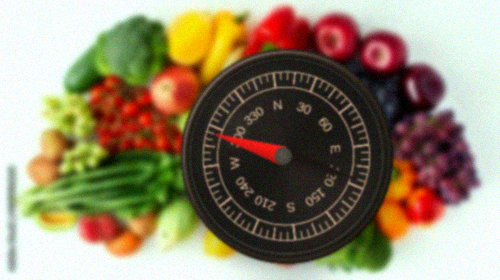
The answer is 295 °
